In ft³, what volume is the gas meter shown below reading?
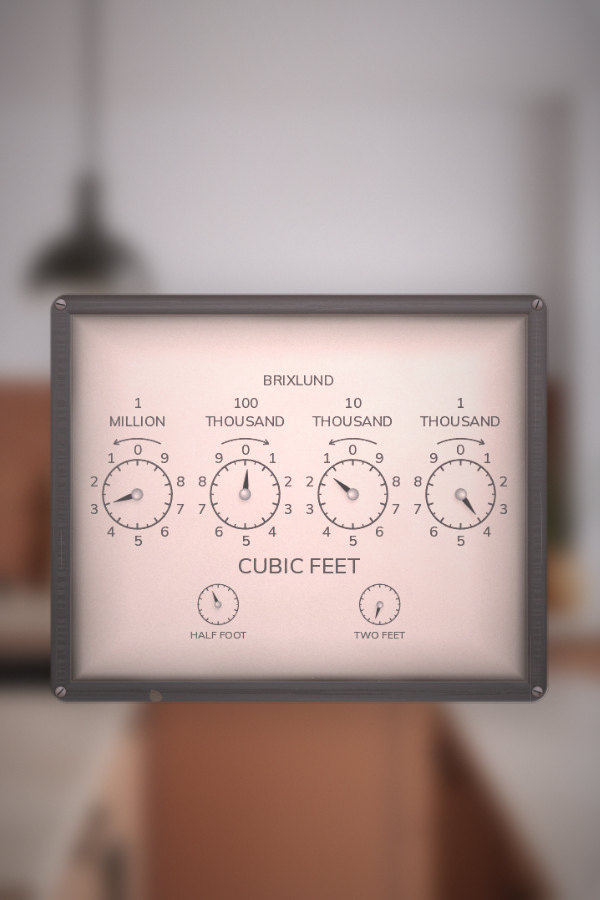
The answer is 301400 ft³
